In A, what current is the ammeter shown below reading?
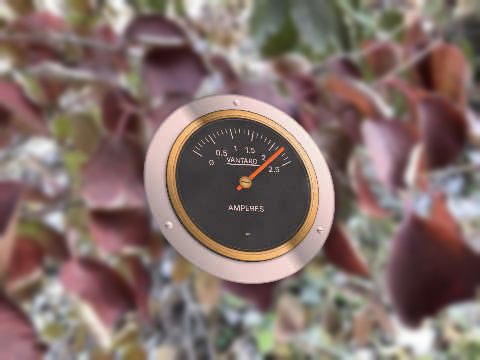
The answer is 2.2 A
